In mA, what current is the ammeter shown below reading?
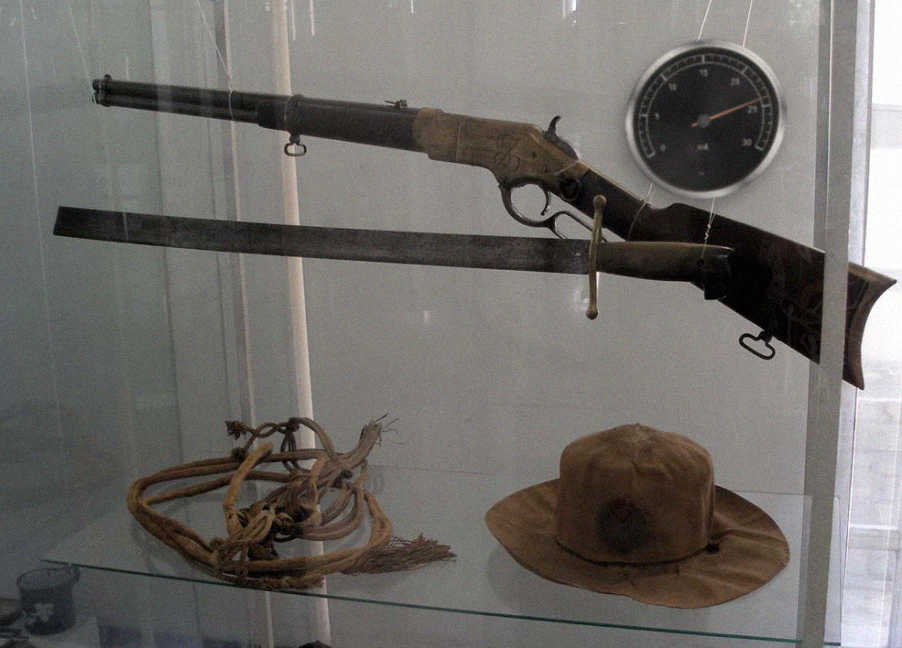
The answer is 24 mA
